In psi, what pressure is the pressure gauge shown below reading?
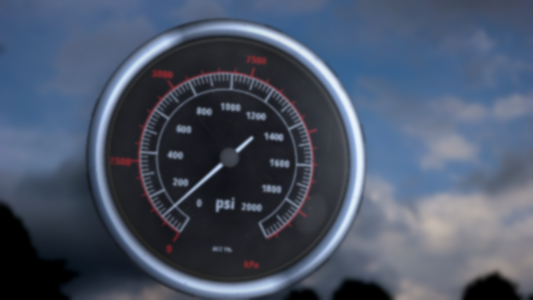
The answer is 100 psi
